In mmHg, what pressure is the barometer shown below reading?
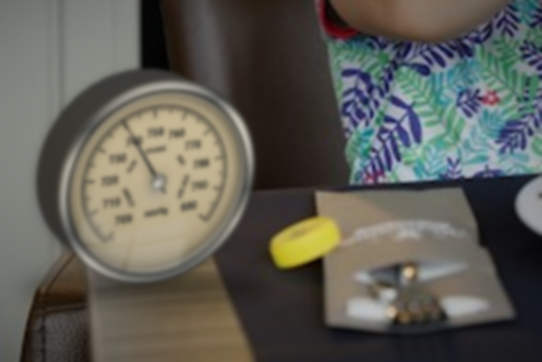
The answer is 740 mmHg
